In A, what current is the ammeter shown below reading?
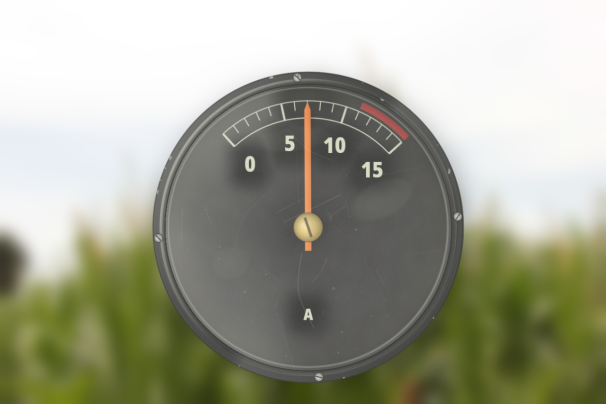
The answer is 7 A
